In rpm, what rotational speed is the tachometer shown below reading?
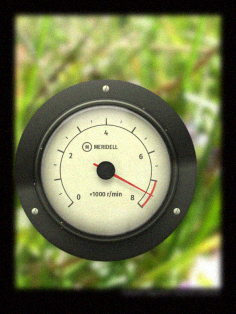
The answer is 7500 rpm
